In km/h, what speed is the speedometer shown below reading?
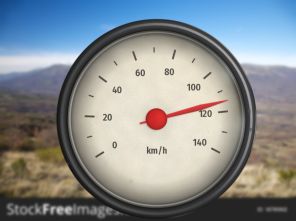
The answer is 115 km/h
